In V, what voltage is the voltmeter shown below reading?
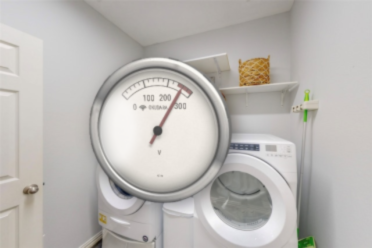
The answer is 260 V
